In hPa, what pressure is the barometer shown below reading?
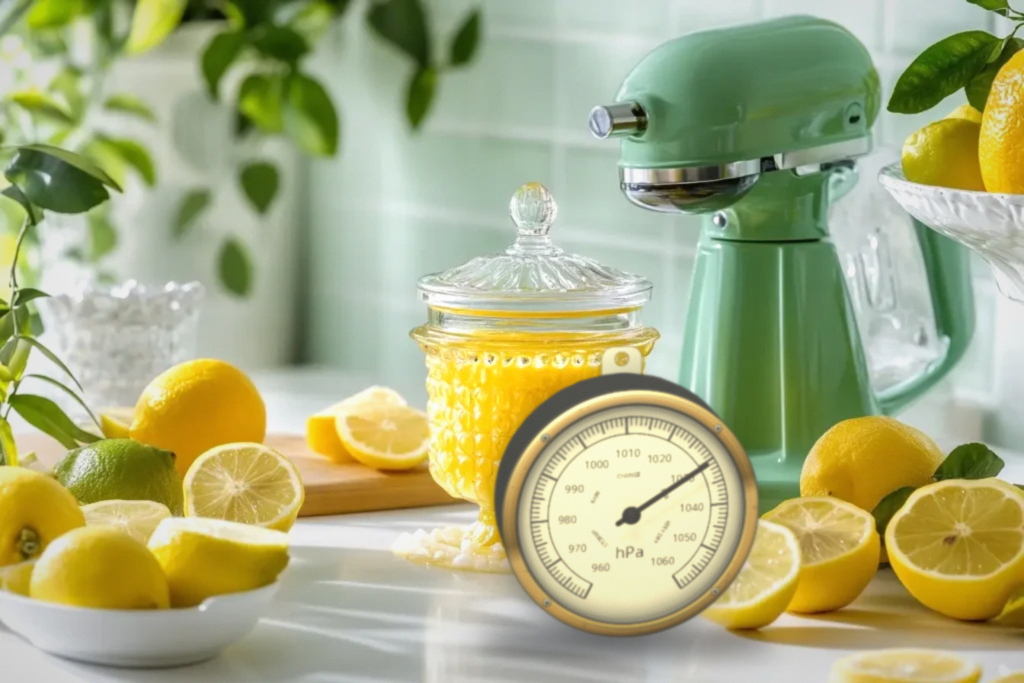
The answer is 1030 hPa
